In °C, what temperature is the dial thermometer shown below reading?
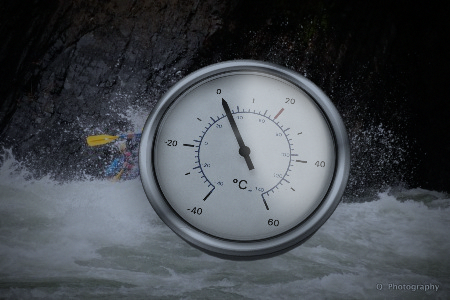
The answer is 0 °C
